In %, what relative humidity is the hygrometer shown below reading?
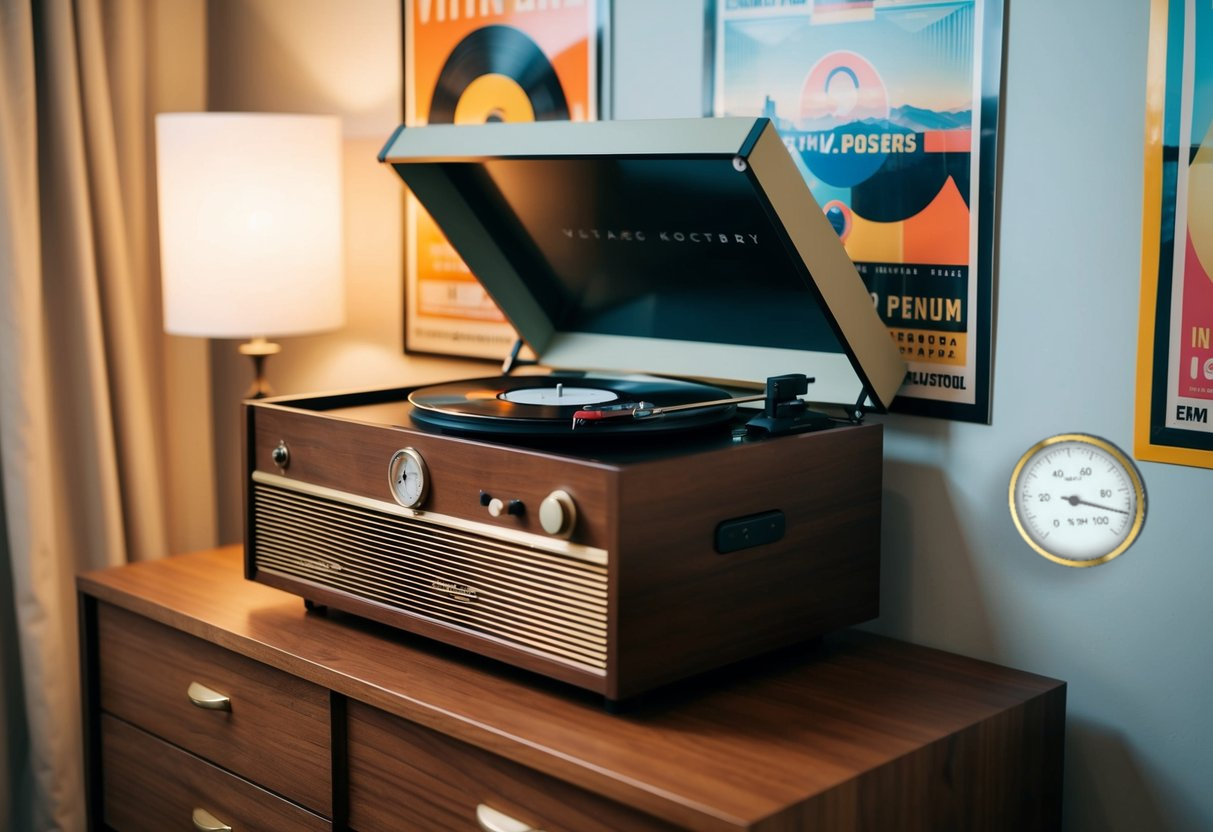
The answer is 90 %
